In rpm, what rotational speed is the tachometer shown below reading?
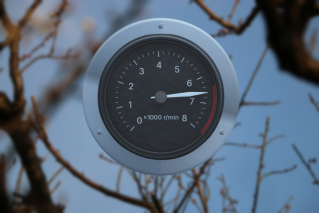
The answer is 6600 rpm
